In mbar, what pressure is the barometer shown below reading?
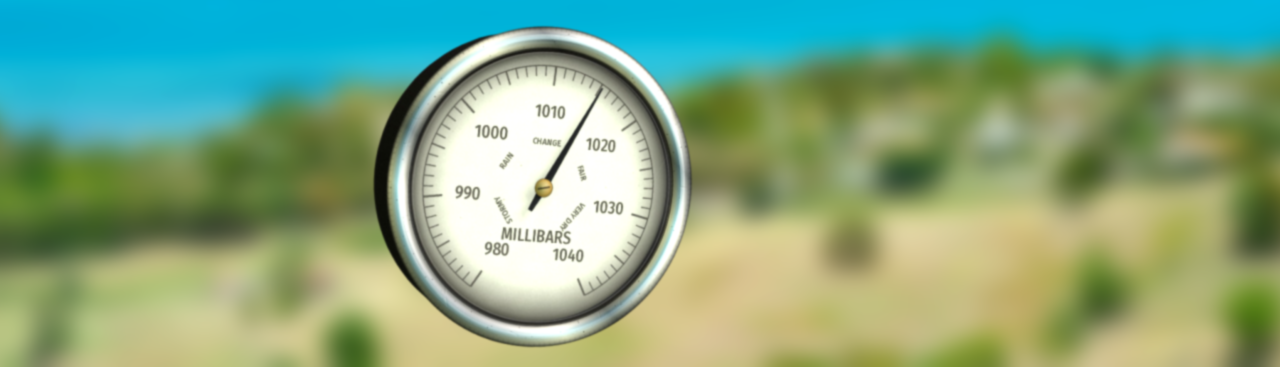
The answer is 1015 mbar
